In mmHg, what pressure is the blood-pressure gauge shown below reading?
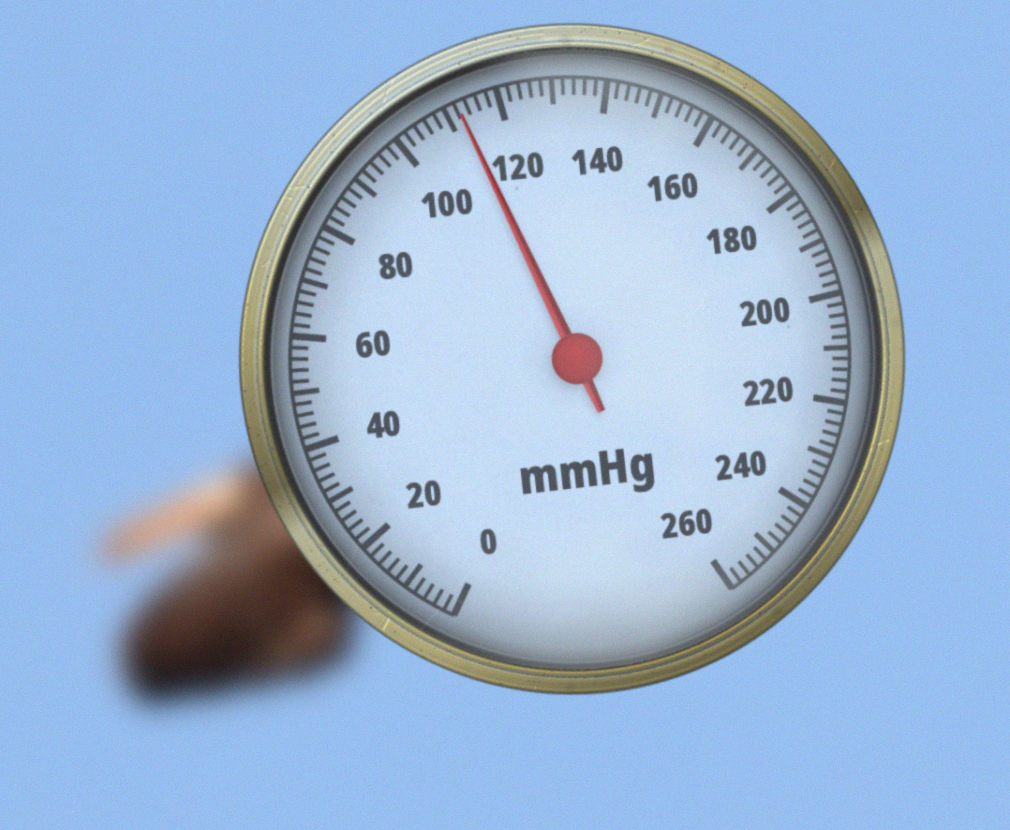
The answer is 112 mmHg
